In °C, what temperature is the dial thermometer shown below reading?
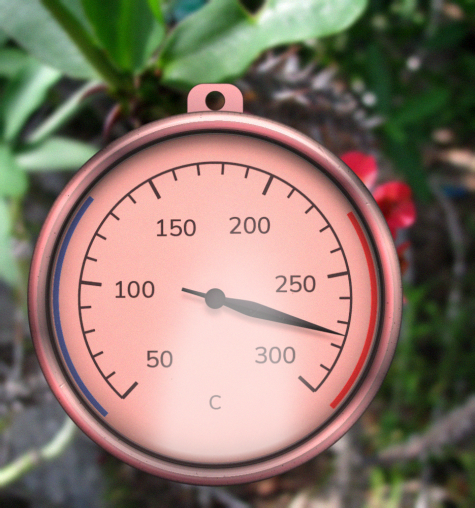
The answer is 275 °C
